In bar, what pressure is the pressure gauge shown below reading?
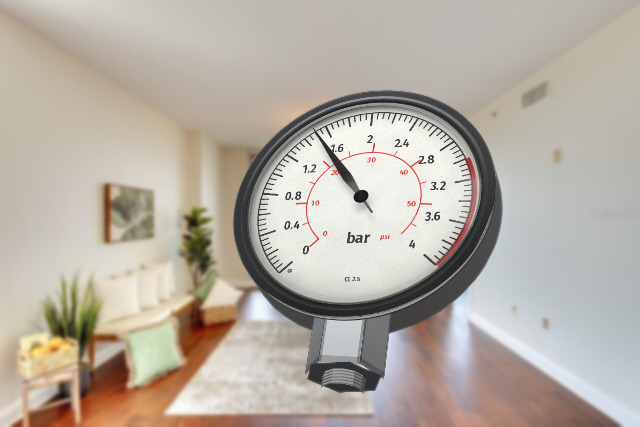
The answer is 1.5 bar
